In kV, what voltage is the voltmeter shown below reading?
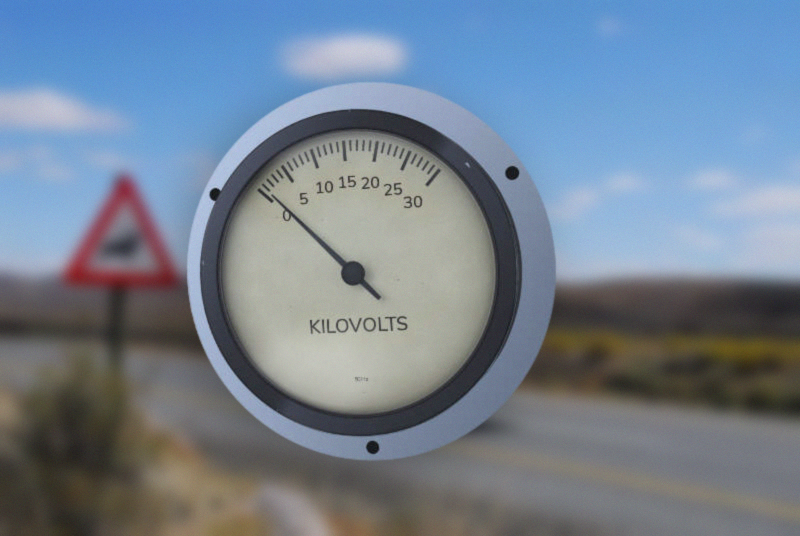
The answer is 1 kV
